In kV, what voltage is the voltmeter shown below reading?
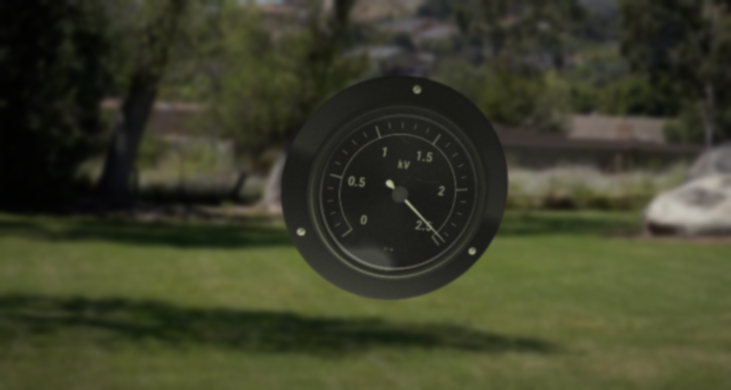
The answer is 2.45 kV
